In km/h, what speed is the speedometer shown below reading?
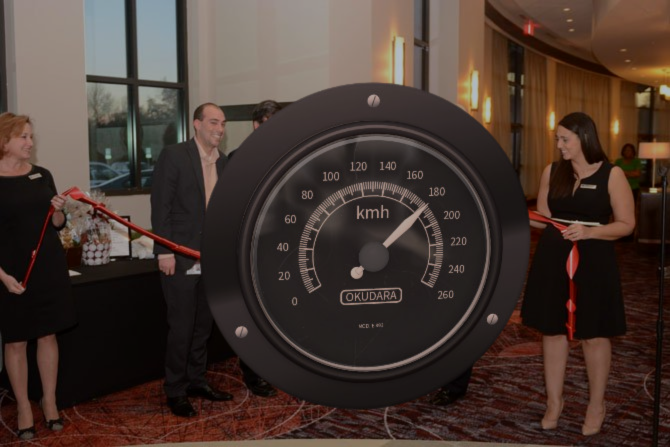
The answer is 180 km/h
